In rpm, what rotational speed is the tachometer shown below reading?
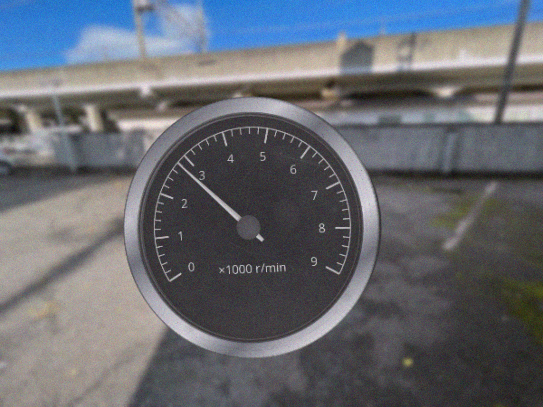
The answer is 2800 rpm
